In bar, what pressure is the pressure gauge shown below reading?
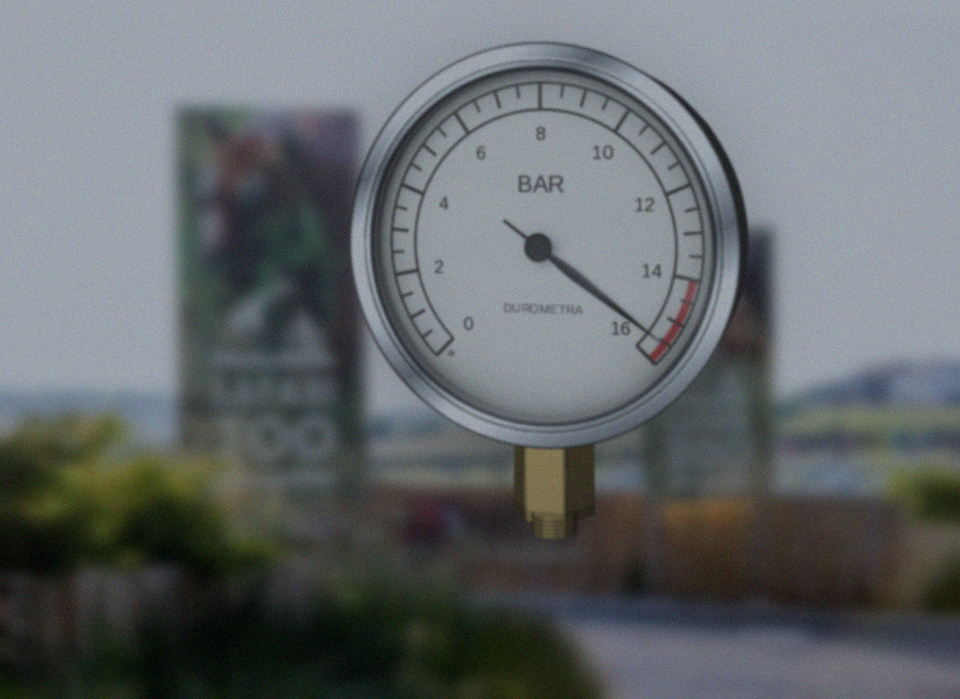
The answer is 15.5 bar
